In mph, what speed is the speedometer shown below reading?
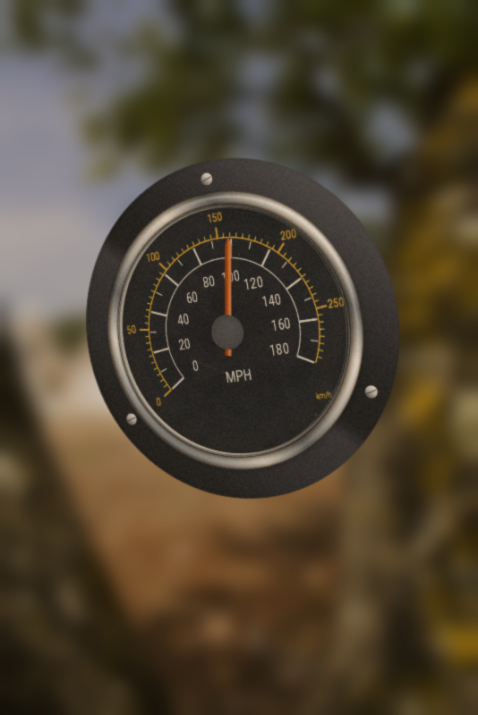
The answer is 100 mph
